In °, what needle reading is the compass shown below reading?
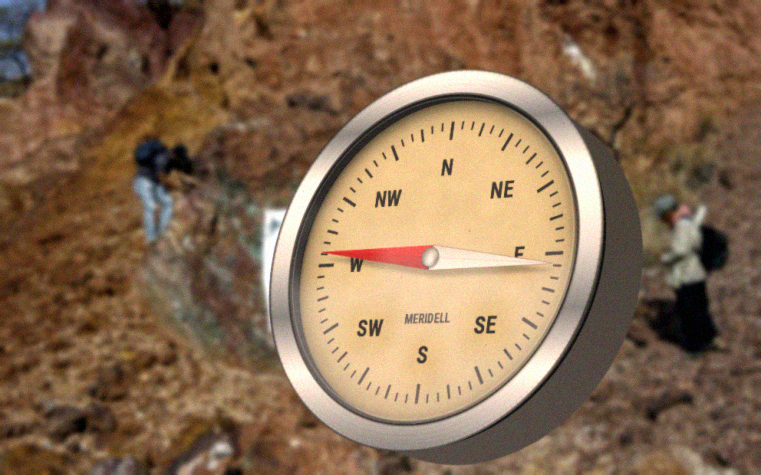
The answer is 275 °
